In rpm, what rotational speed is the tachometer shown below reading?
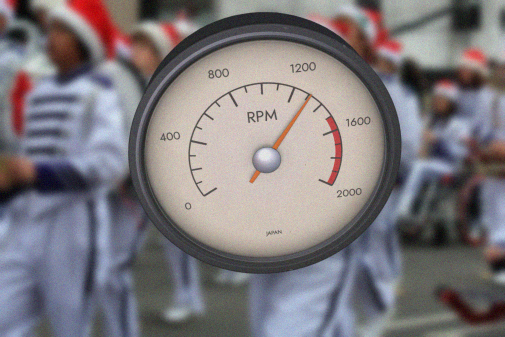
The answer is 1300 rpm
